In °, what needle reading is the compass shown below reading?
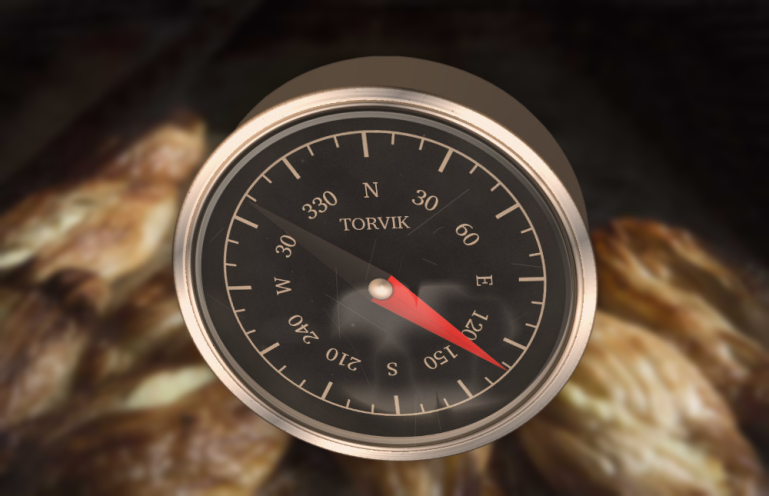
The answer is 130 °
